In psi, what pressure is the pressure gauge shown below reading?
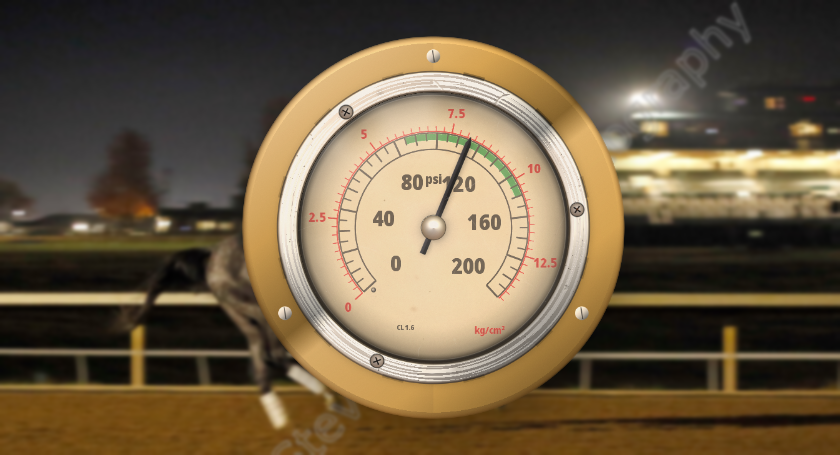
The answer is 115 psi
